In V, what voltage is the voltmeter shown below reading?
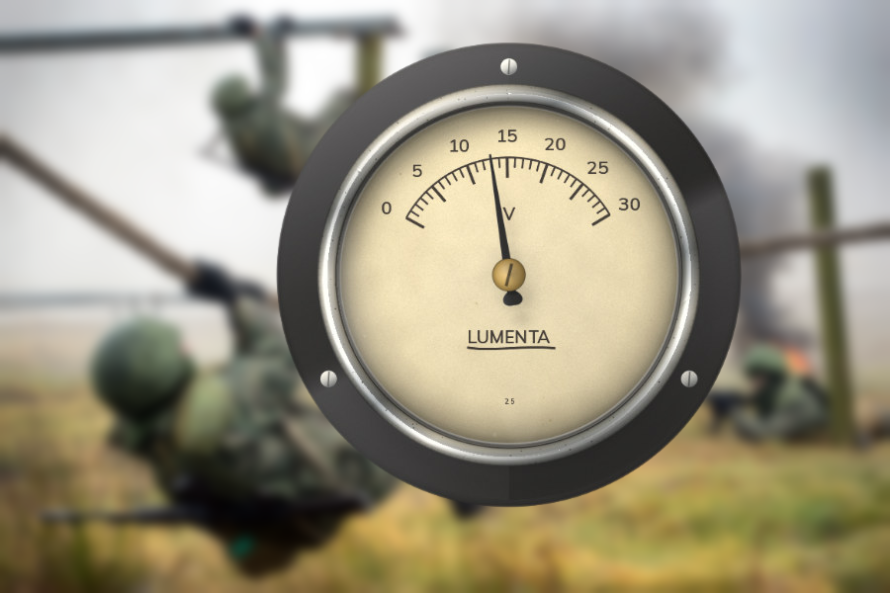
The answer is 13 V
